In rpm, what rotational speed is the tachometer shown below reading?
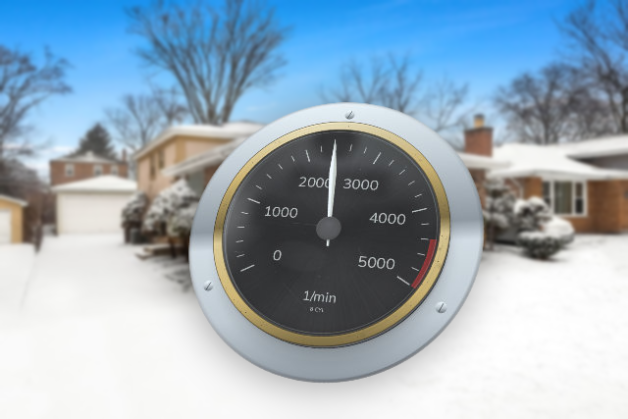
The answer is 2400 rpm
